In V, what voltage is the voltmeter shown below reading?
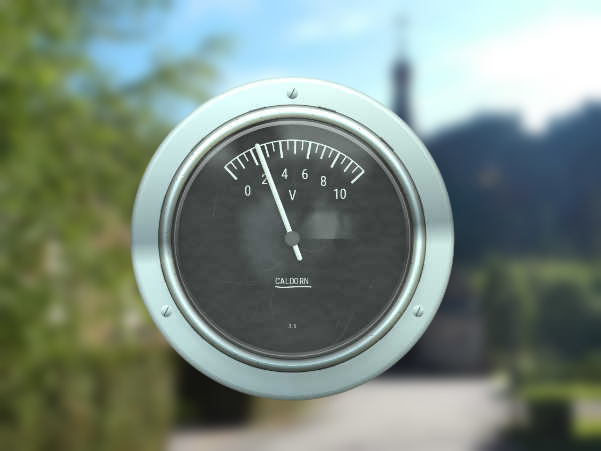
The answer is 2.5 V
